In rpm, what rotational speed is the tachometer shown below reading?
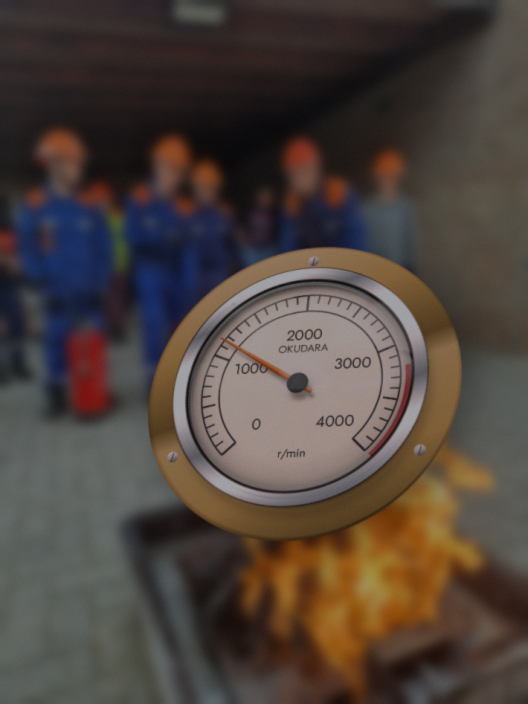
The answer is 1150 rpm
